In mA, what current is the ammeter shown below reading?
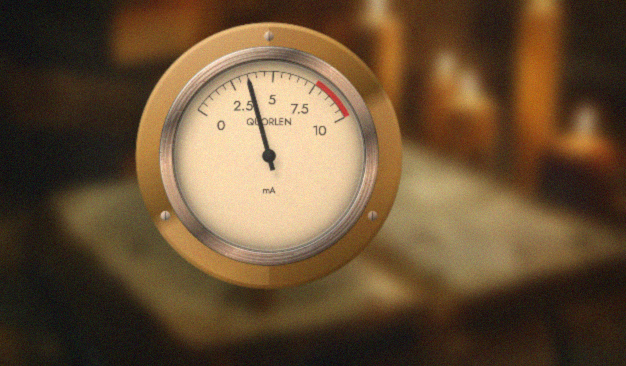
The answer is 3.5 mA
